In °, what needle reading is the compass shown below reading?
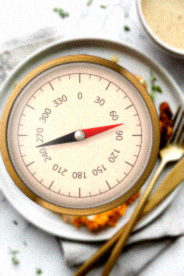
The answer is 75 °
